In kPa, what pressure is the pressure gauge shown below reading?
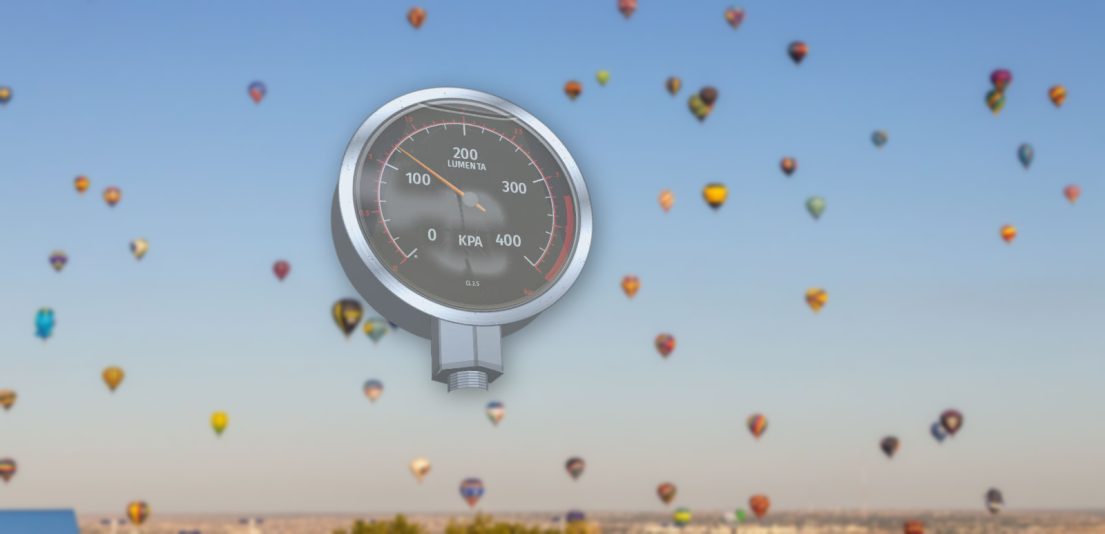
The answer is 120 kPa
